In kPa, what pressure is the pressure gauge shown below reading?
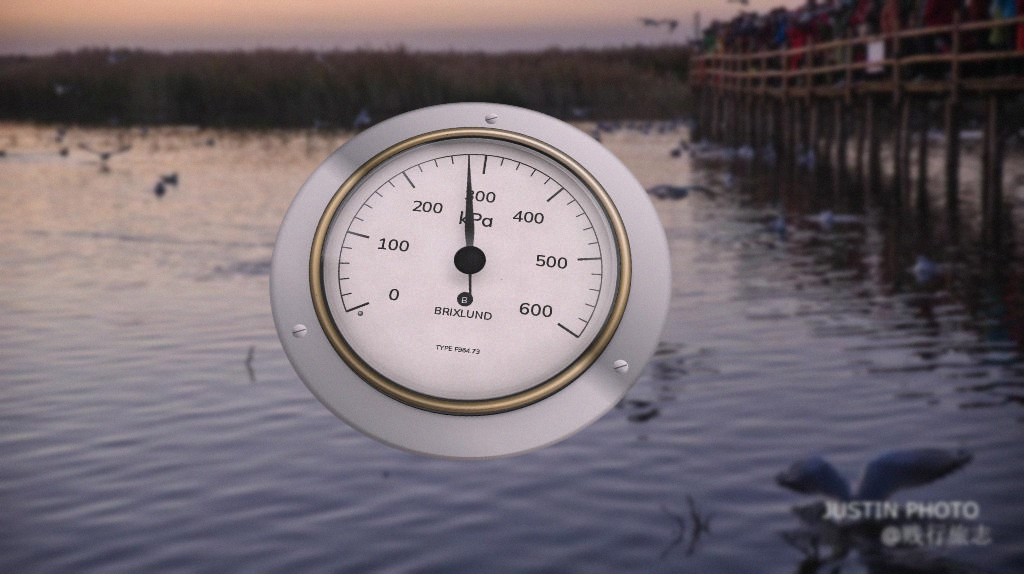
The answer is 280 kPa
